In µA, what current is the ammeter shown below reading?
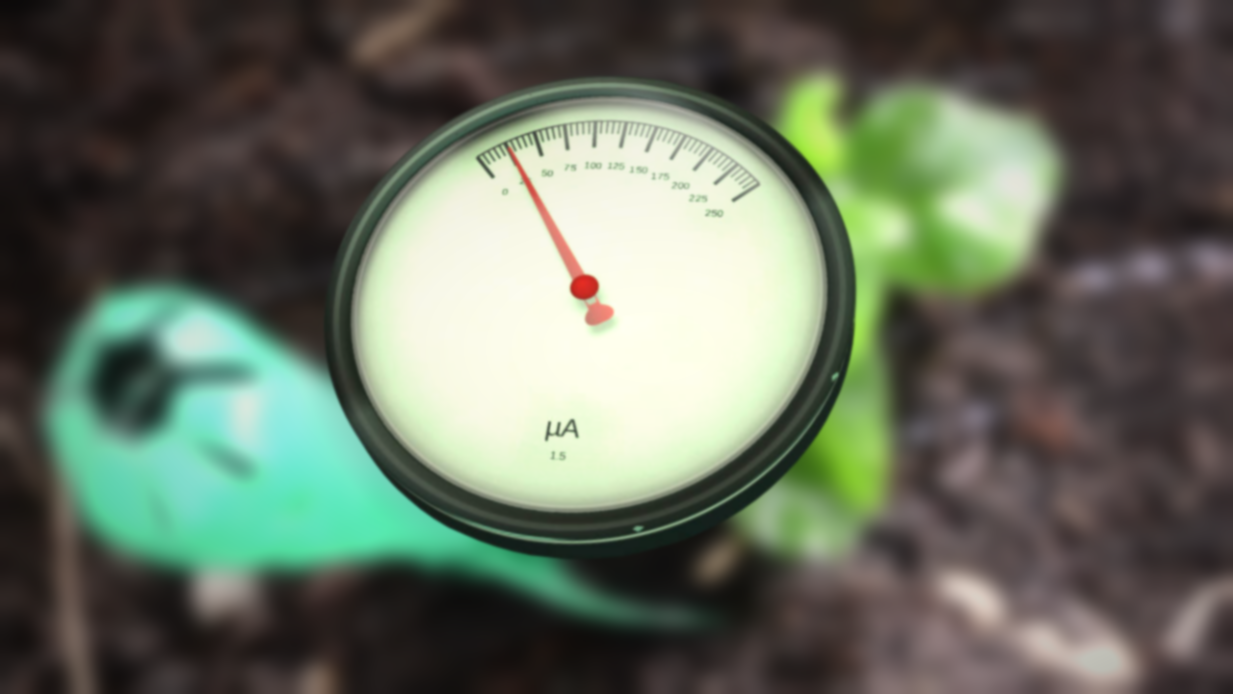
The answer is 25 µA
